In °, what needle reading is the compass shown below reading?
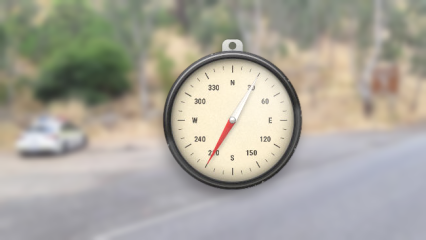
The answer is 210 °
